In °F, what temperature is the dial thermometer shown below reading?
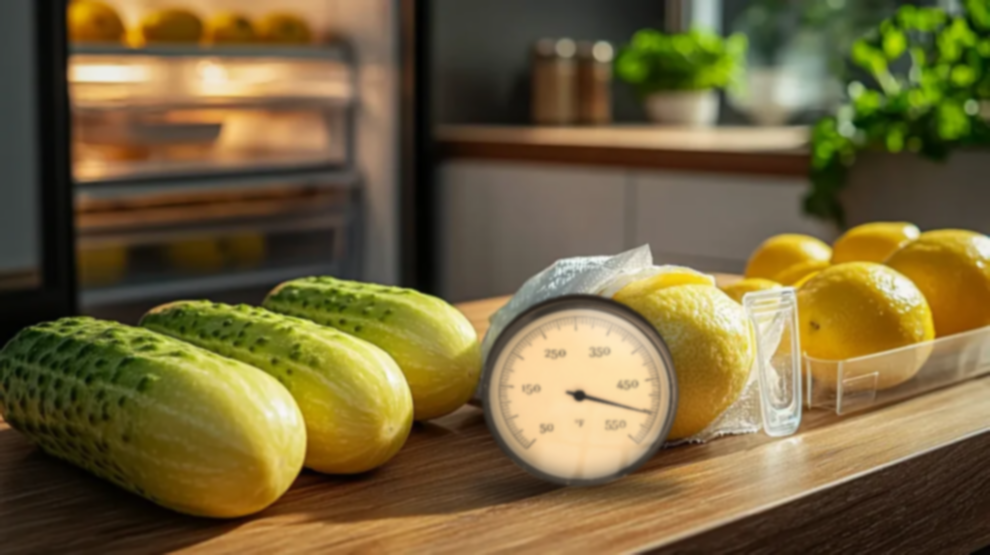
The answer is 500 °F
